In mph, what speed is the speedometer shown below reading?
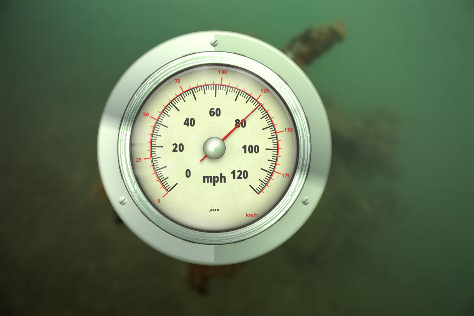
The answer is 80 mph
